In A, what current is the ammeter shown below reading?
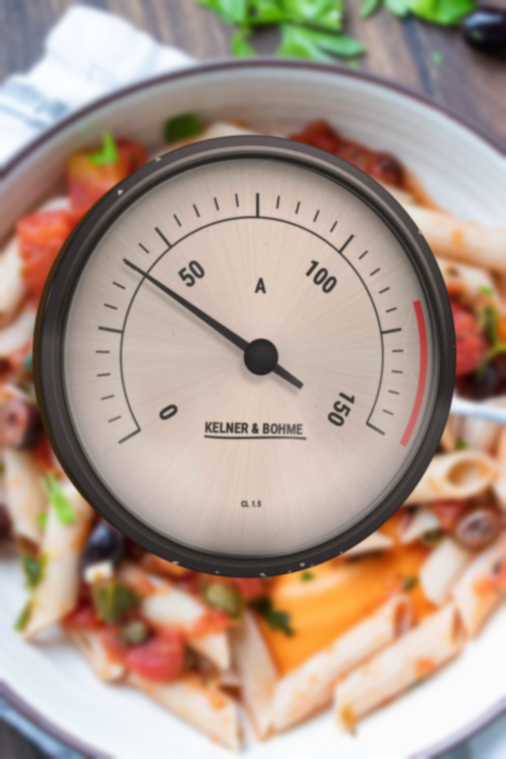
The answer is 40 A
